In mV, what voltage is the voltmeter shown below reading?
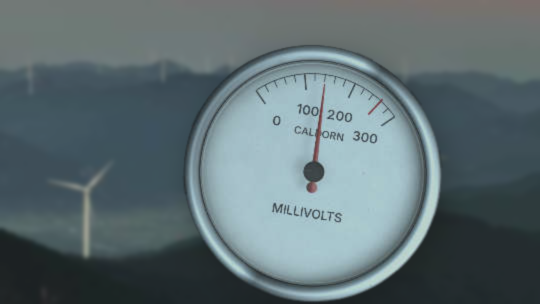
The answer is 140 mV
